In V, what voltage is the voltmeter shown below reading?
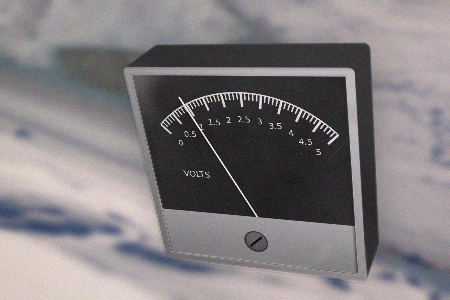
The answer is 1 V
